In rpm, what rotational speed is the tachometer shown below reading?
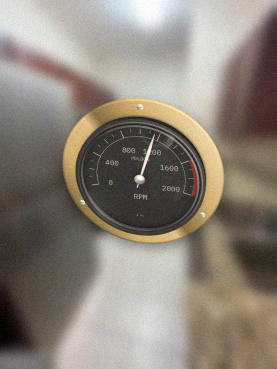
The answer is 1150 rpm
